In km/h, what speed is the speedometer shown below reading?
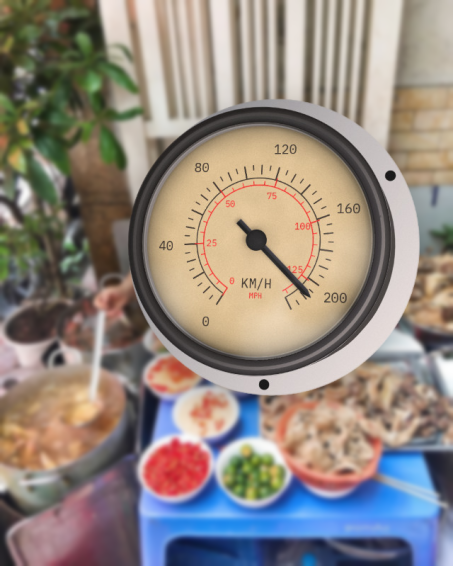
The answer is 207.5 km/h
